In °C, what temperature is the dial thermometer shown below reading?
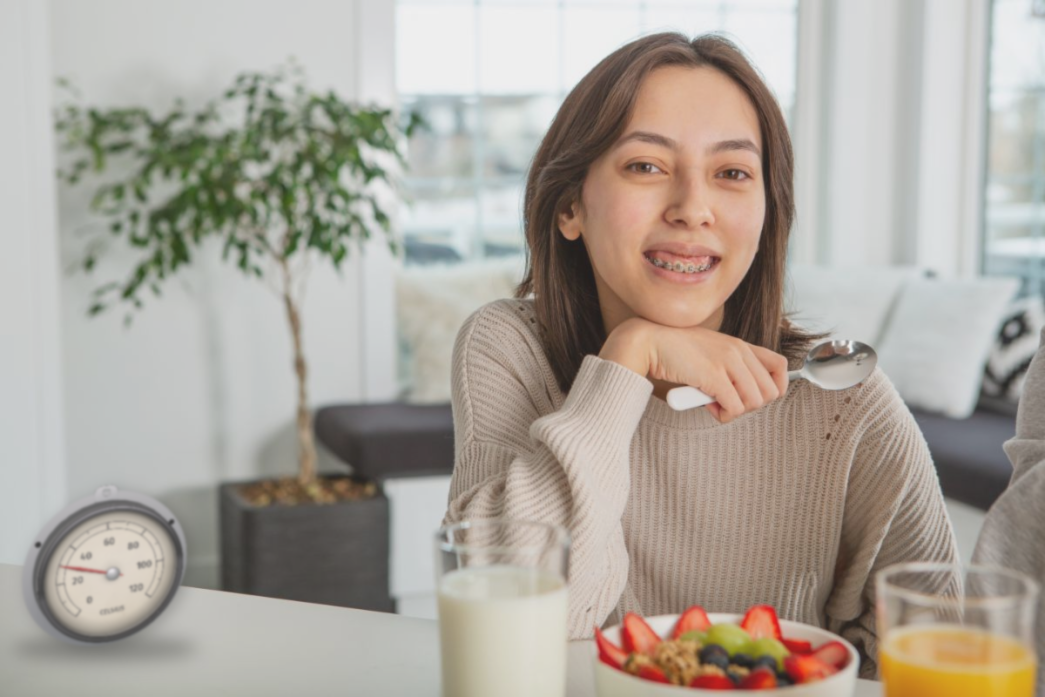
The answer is 30 °C
